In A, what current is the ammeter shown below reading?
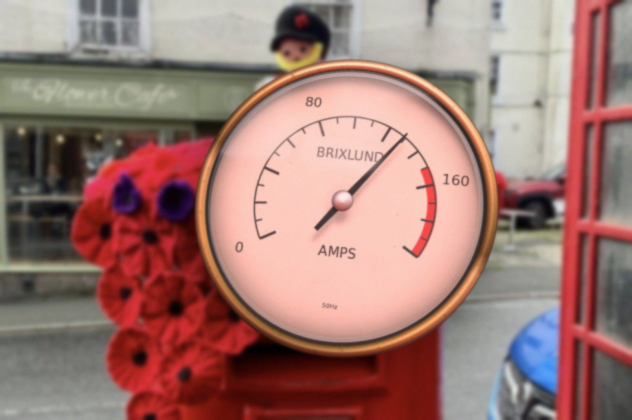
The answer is 130 A
